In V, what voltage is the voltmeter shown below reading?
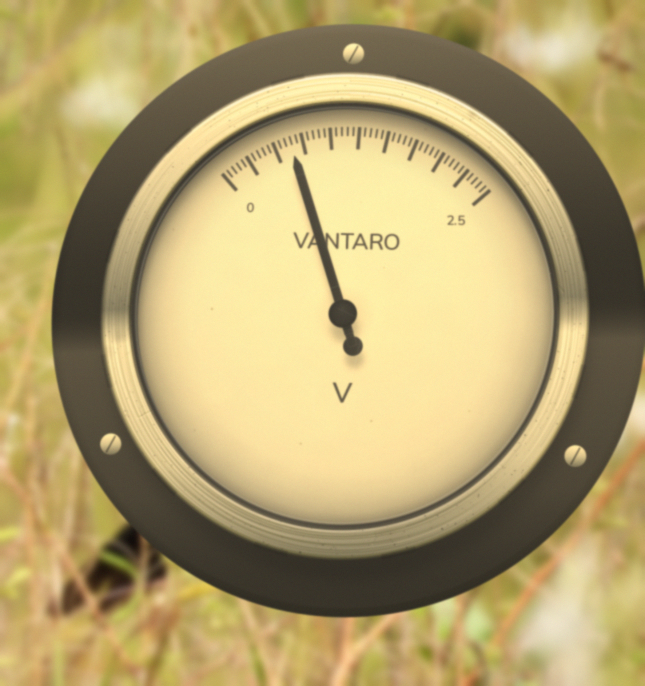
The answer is 0.65 V
